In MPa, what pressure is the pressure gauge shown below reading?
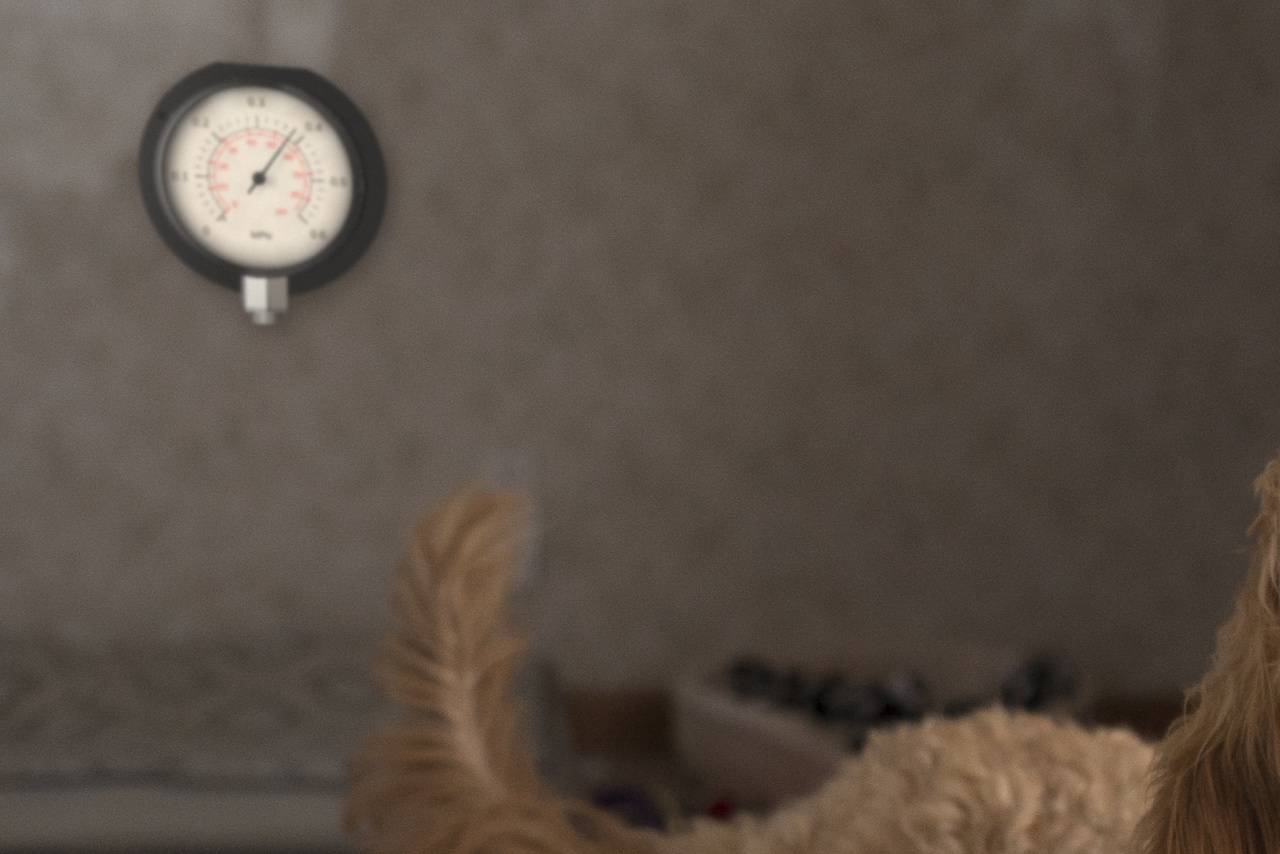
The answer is 0.38 MPa
